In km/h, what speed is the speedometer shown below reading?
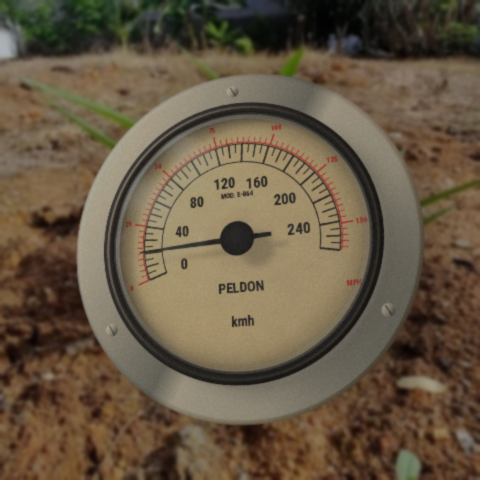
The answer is 20 km/h
